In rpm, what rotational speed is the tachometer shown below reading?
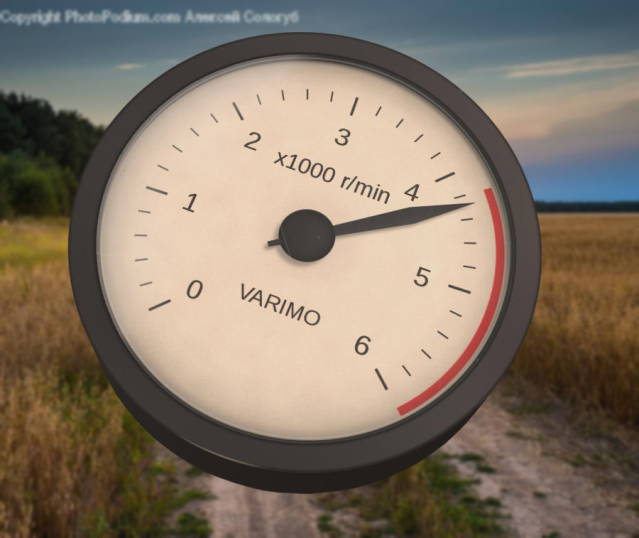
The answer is 4300 rpm
